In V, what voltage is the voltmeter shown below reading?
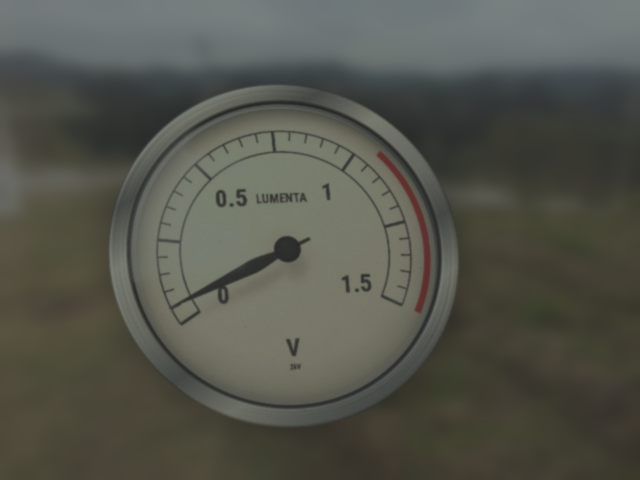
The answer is 0.05 V
